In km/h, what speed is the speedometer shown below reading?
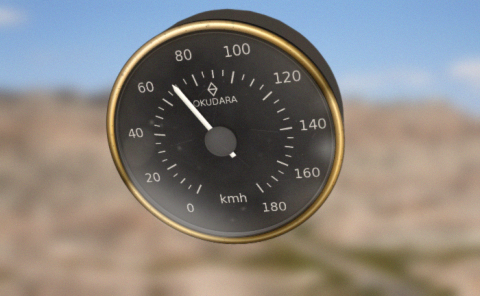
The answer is 70 km/h
